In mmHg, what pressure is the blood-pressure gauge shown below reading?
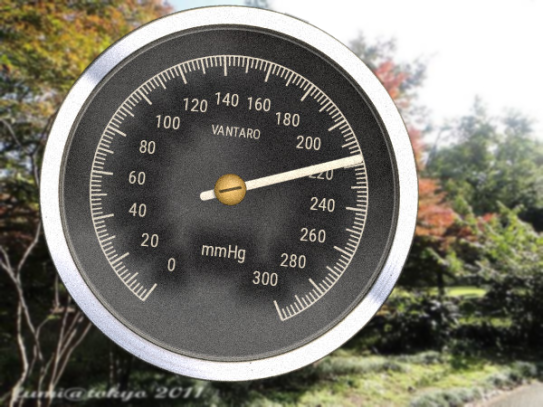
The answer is 218 mmHg
